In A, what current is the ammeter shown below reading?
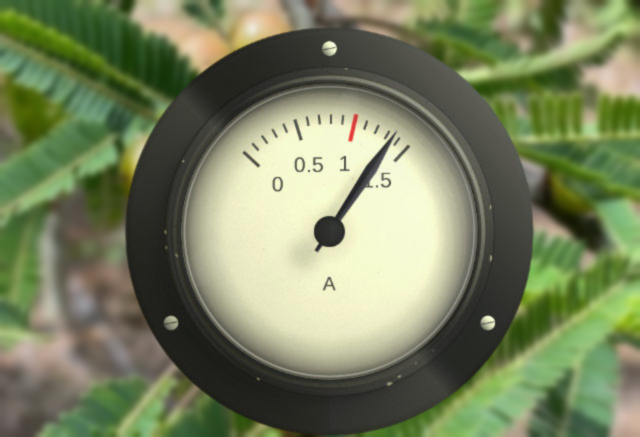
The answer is 1.35 A
